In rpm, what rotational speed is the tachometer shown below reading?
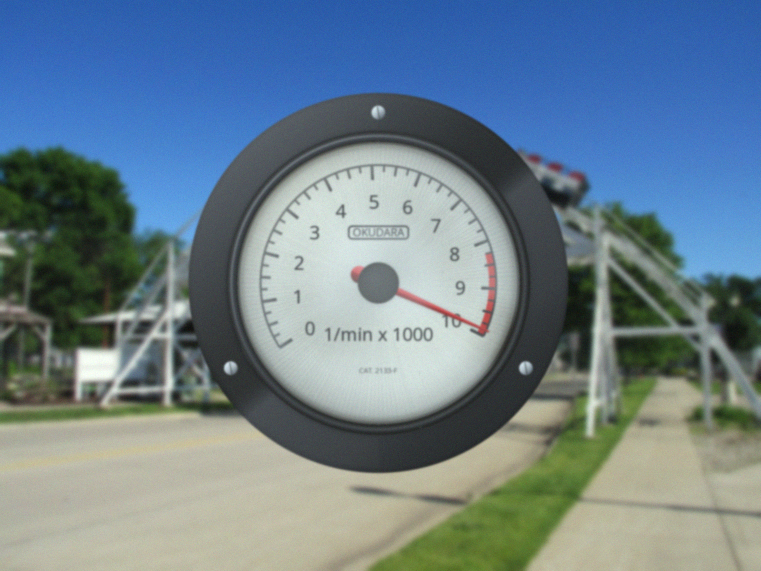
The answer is 9875 rpm
